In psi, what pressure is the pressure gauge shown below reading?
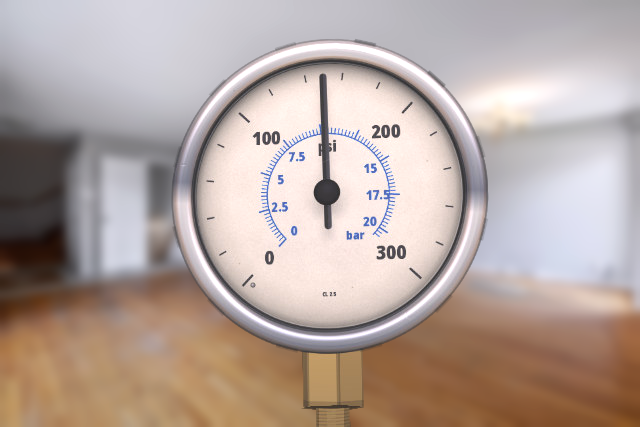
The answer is 150 psi
